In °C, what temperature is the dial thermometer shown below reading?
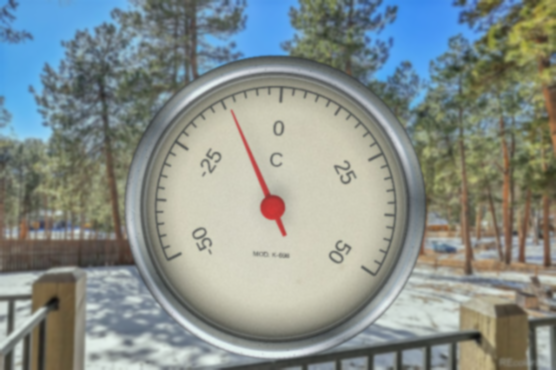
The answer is -11.25 °C
